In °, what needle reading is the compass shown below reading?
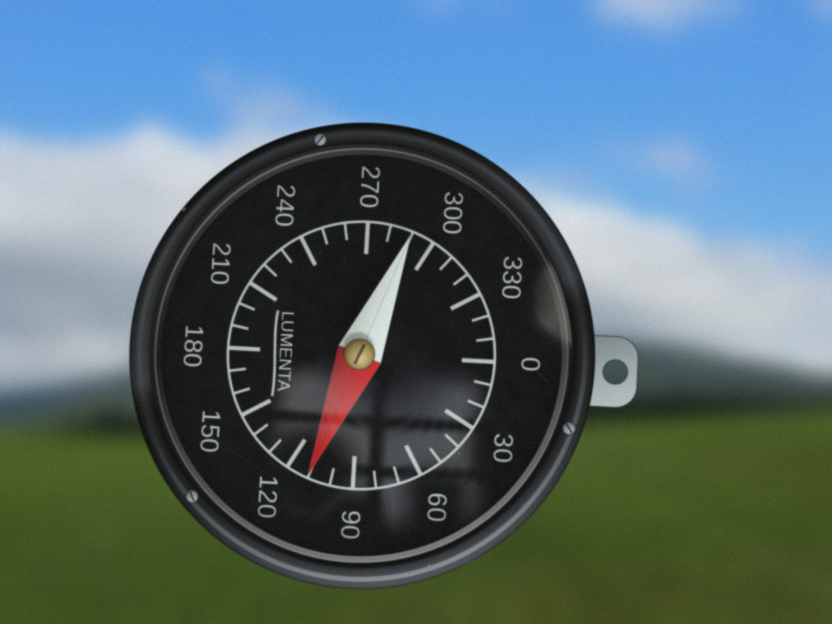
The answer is 110 °
